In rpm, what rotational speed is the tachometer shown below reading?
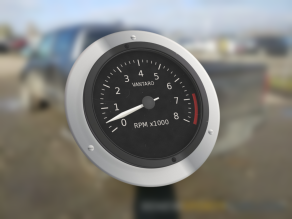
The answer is 400 rpm
